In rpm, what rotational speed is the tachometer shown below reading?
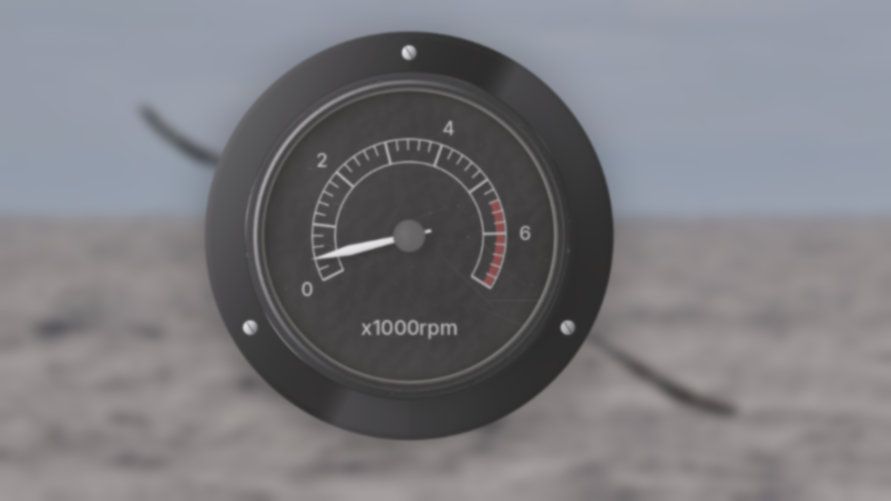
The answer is 400 rpm
